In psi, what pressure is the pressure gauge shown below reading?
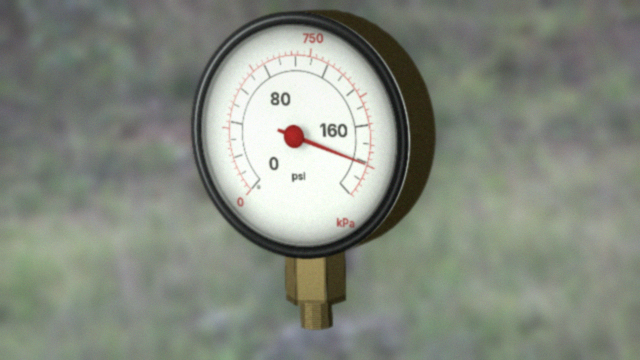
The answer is 180 psi
